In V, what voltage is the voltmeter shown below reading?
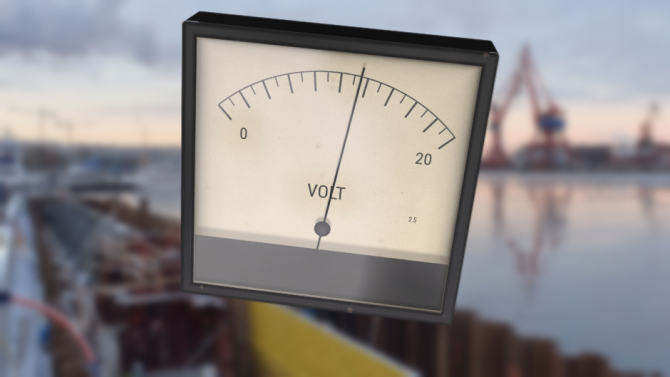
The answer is 11.5 V
